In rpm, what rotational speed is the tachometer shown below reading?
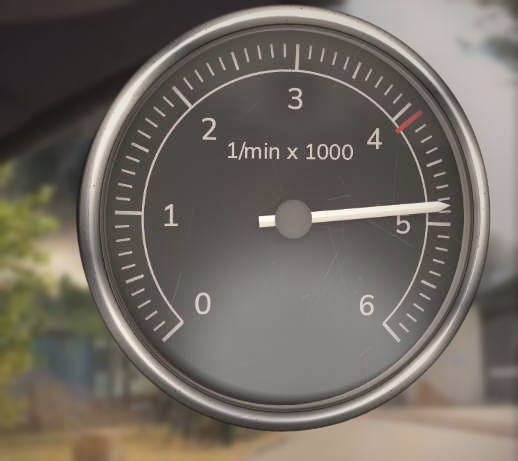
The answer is 4850 rpm
